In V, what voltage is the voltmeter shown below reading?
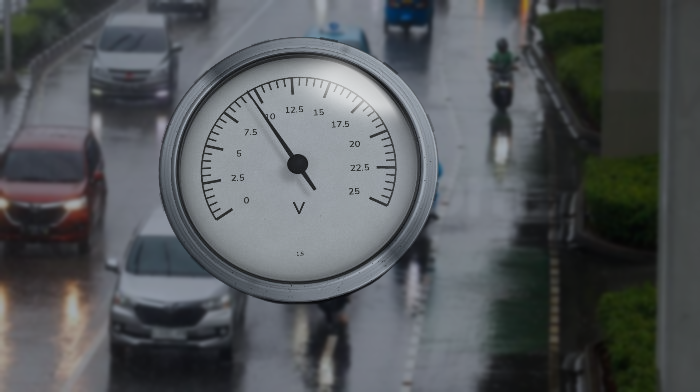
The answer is 9.5 V
